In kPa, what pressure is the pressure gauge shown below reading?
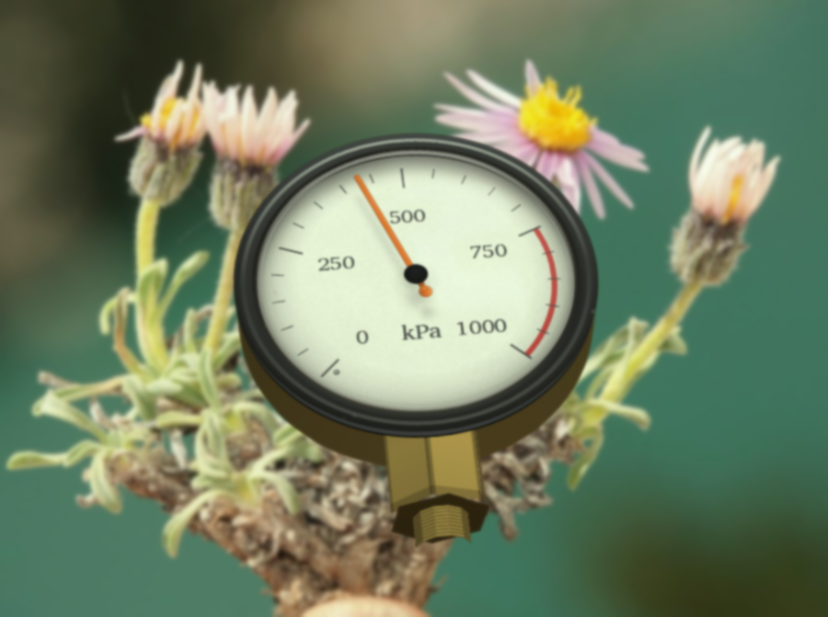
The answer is 425 kPa
